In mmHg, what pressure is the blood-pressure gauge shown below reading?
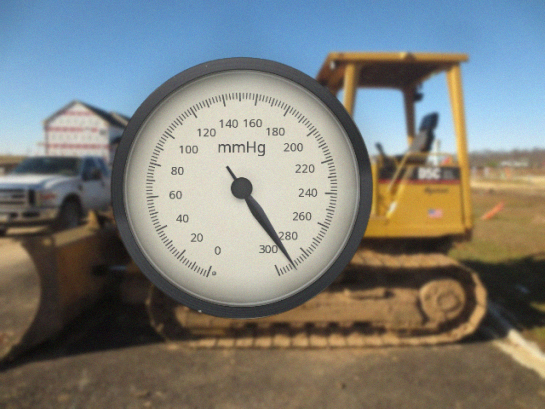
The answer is 290 mmHg
